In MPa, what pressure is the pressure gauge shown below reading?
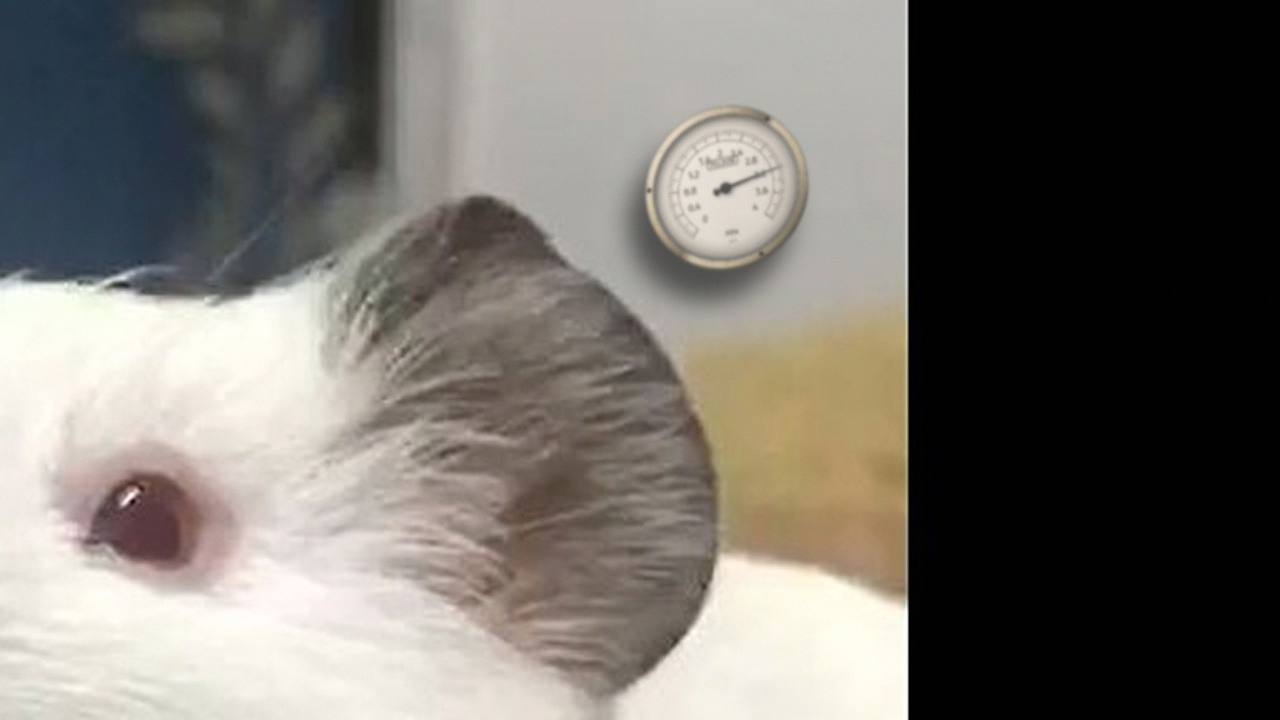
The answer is 3.2 MPa
